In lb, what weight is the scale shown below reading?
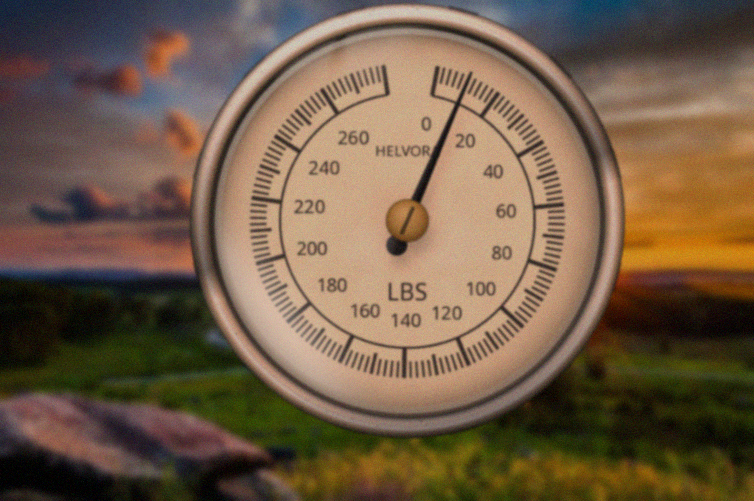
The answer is 10 lb
